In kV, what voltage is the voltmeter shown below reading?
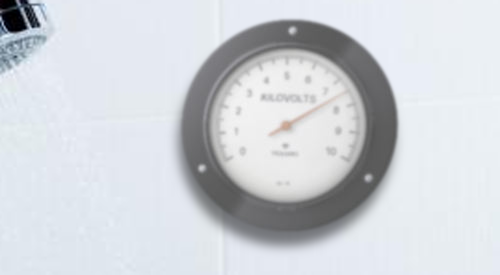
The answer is 7.5 kV
